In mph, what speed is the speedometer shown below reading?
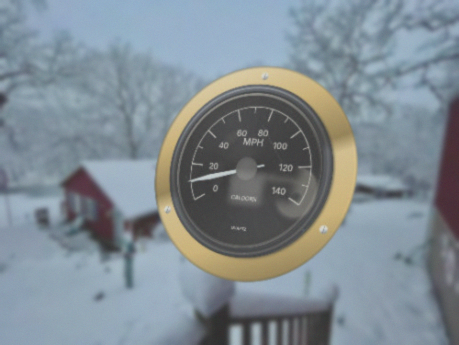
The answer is 10 mph
